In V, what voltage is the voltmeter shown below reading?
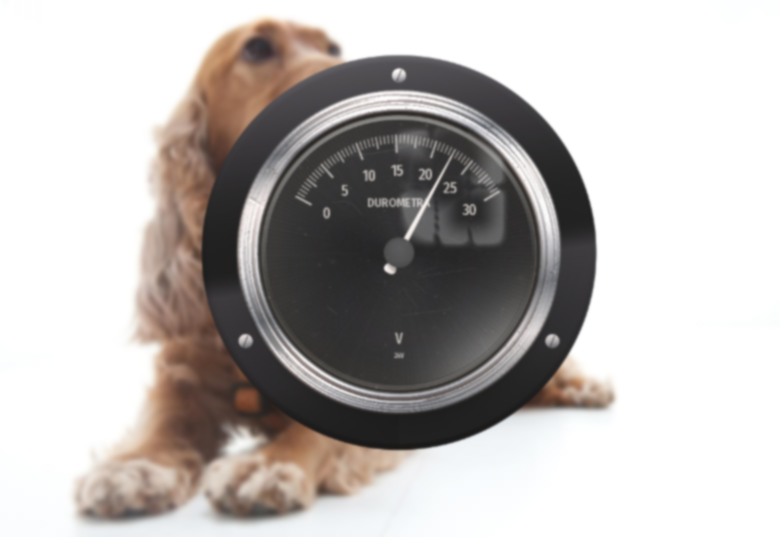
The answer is 22.5 V
